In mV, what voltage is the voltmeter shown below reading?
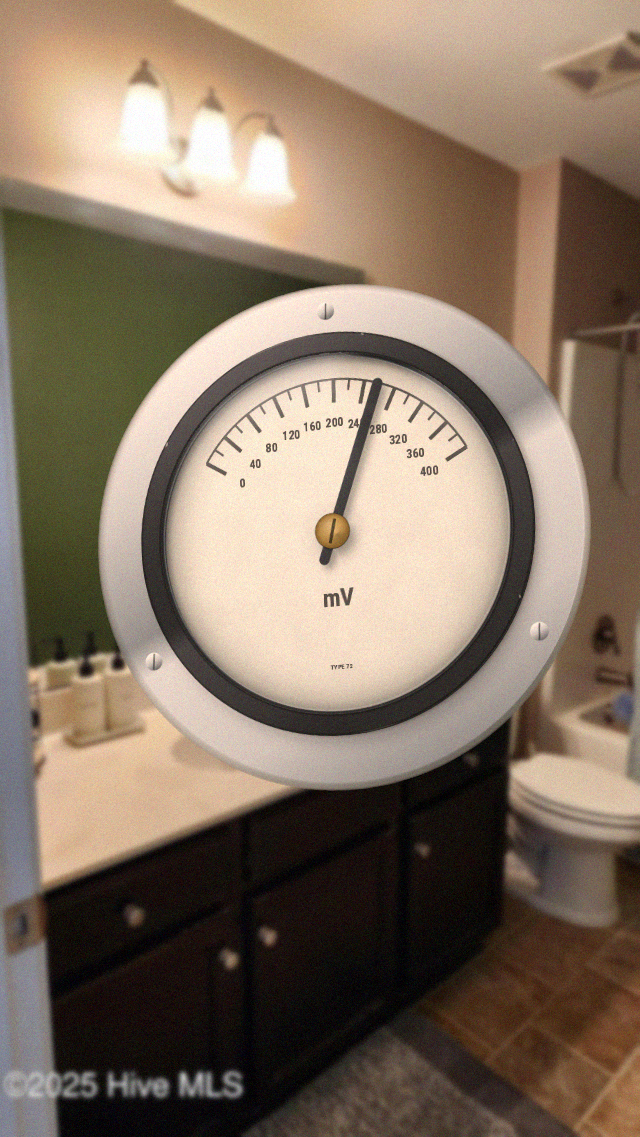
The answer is 260 mV
